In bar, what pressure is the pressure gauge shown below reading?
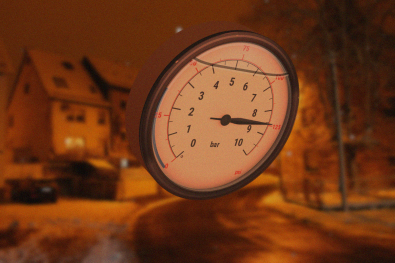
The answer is 8.5 bar
